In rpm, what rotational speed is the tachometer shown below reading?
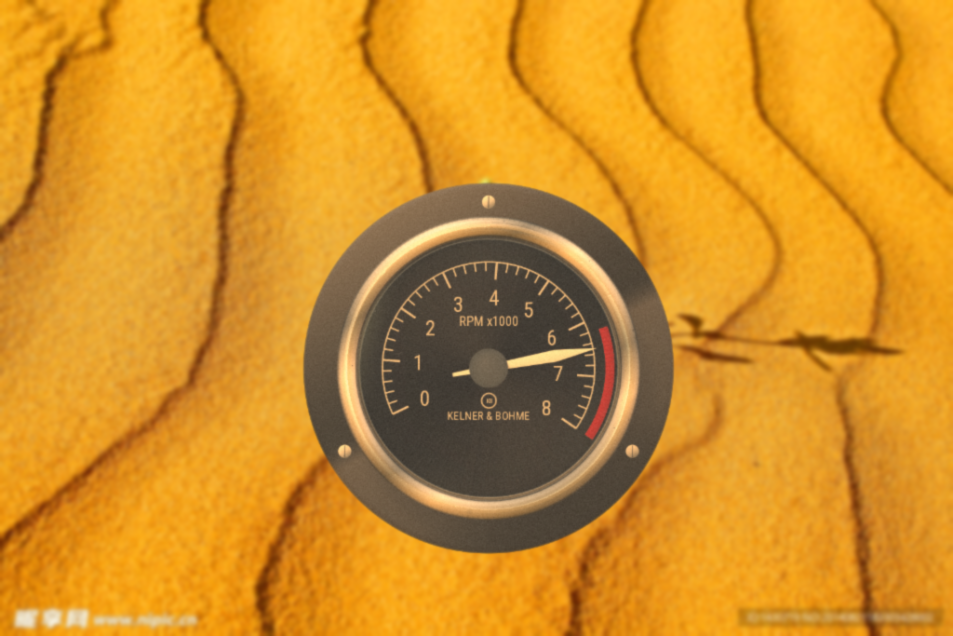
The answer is 6500 rpm
